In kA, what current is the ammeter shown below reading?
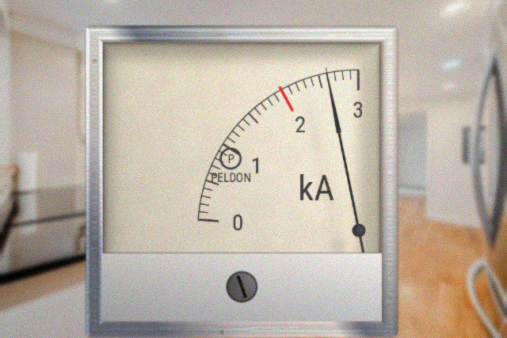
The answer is 2.6 kA
